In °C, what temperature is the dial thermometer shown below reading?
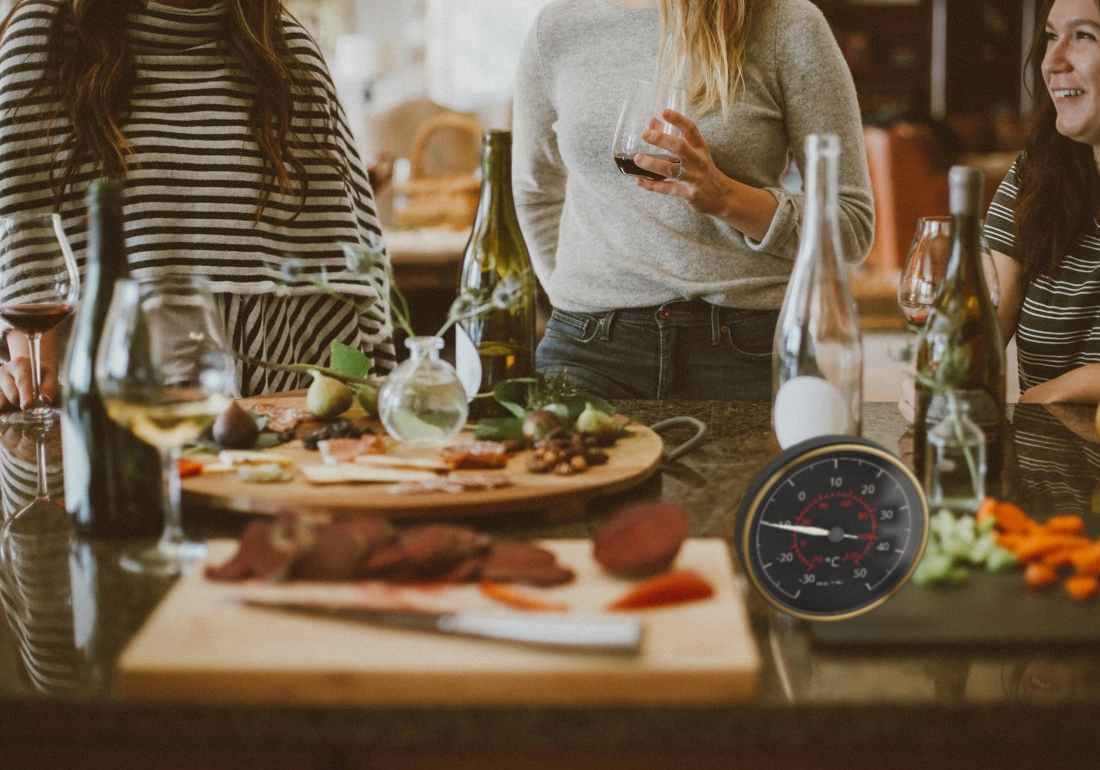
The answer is -10 °C
